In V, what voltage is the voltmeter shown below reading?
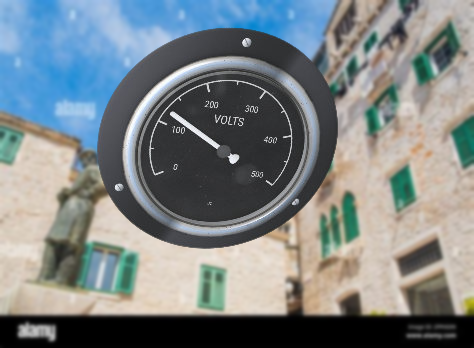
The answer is 125 V
